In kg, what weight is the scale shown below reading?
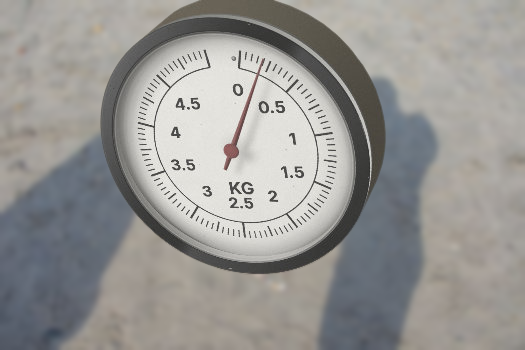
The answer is 0.2 kg
